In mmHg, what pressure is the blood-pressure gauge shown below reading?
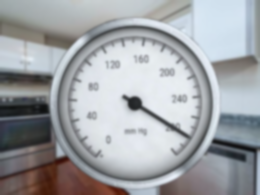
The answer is 280 mmHg
